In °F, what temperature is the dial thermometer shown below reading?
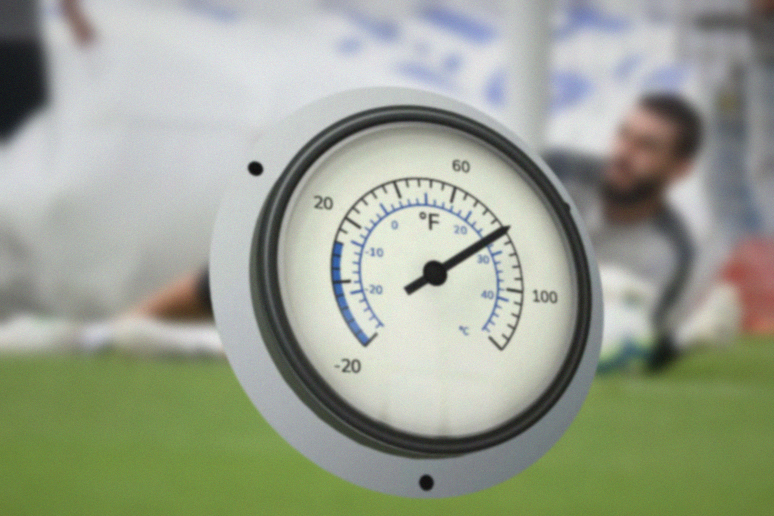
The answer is 80 °F
